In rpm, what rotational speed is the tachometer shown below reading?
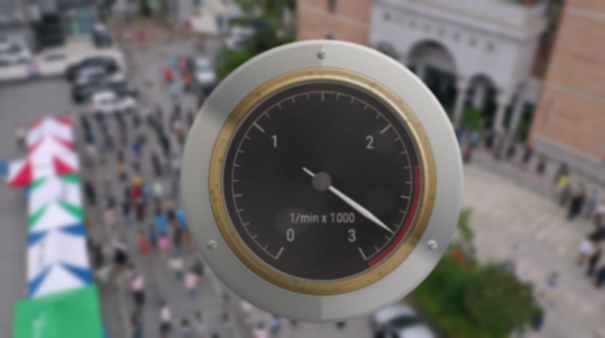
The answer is 2750 rpm
